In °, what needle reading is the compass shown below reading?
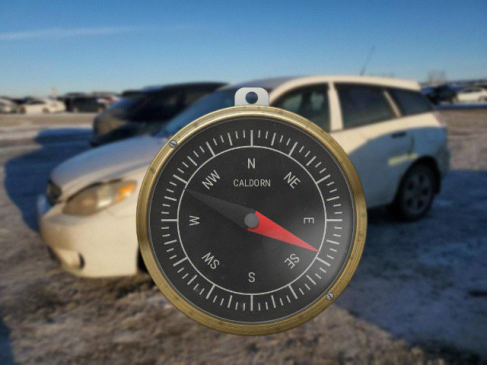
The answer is 115 °
